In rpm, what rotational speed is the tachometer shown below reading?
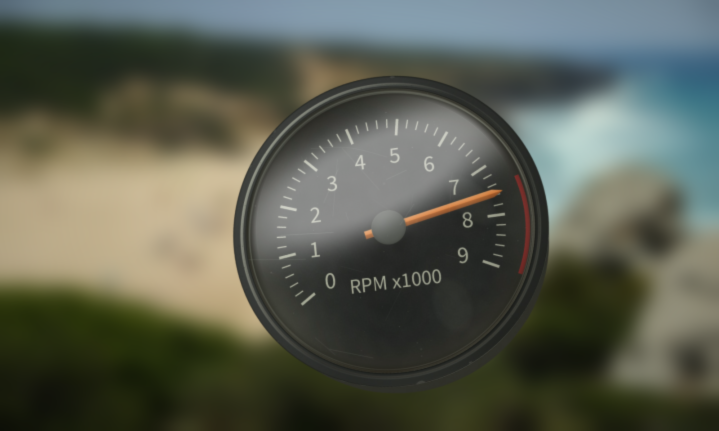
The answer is 7600 rpm
